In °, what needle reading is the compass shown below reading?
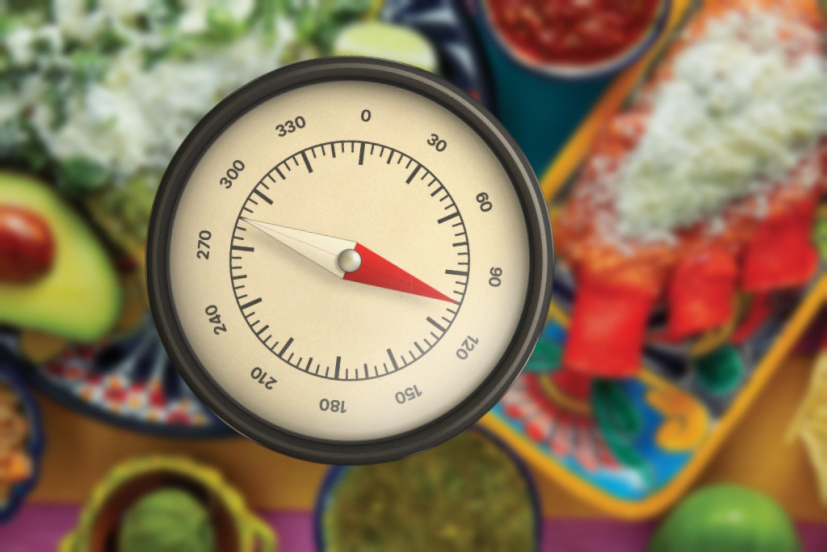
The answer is 105 °
